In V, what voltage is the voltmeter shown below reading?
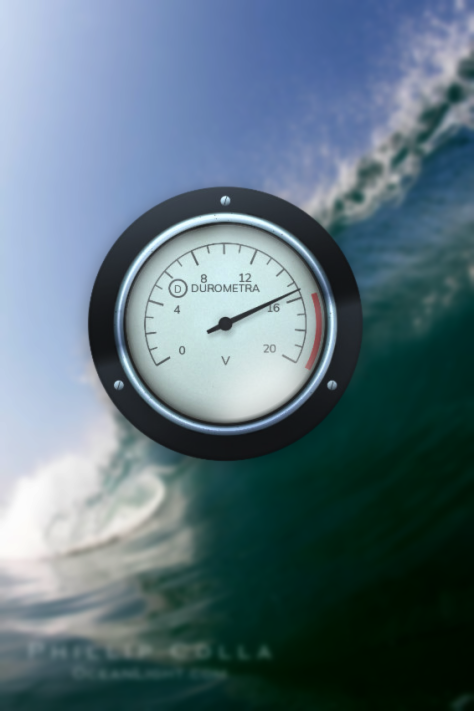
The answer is 15.5 V
